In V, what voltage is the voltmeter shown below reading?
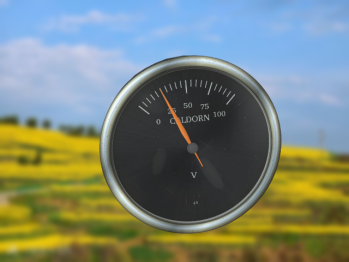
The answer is 25 V
